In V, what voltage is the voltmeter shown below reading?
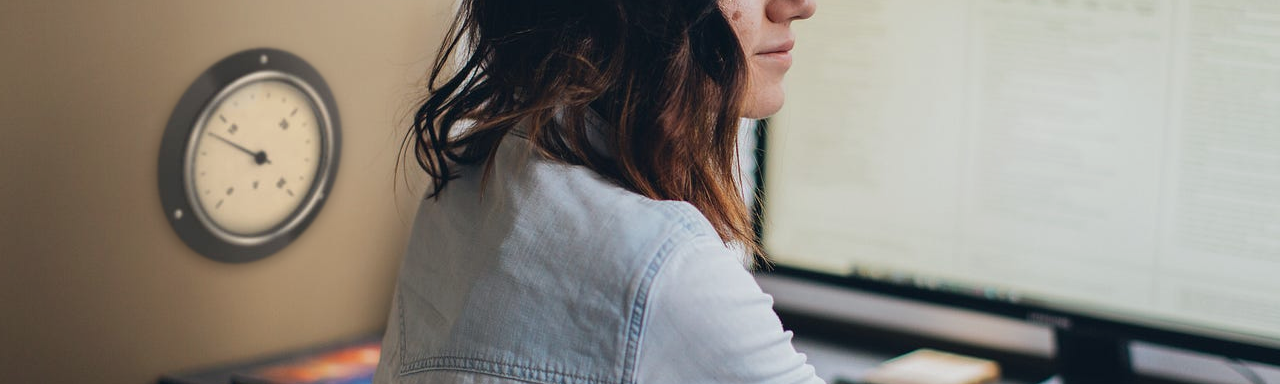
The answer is 8 V
